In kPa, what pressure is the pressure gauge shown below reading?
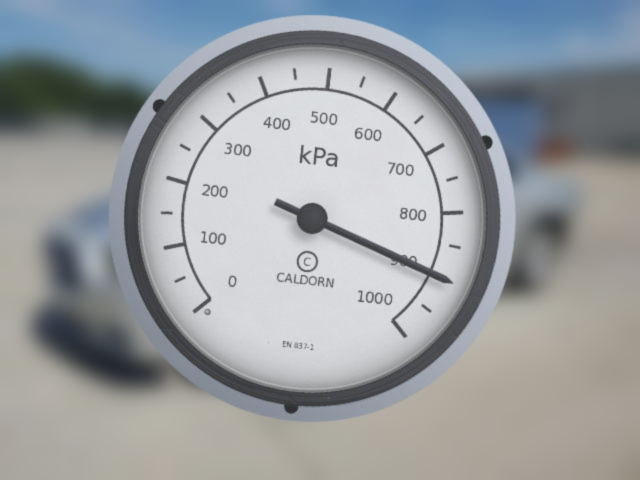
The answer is 900 kPa
